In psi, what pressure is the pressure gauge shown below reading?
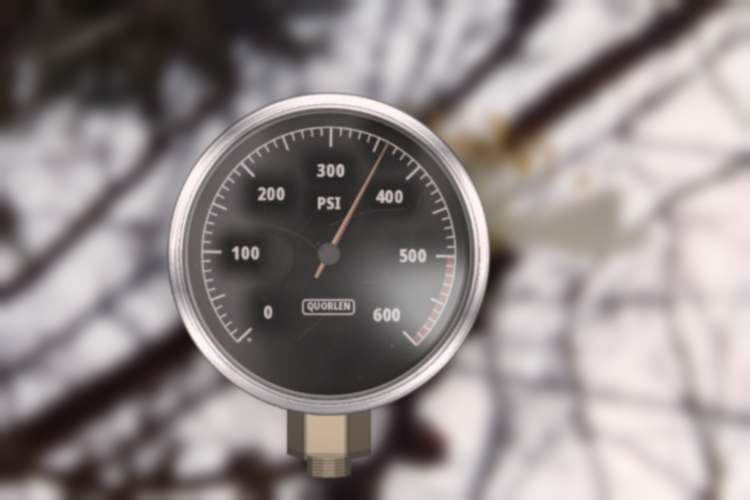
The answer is 360 psi
